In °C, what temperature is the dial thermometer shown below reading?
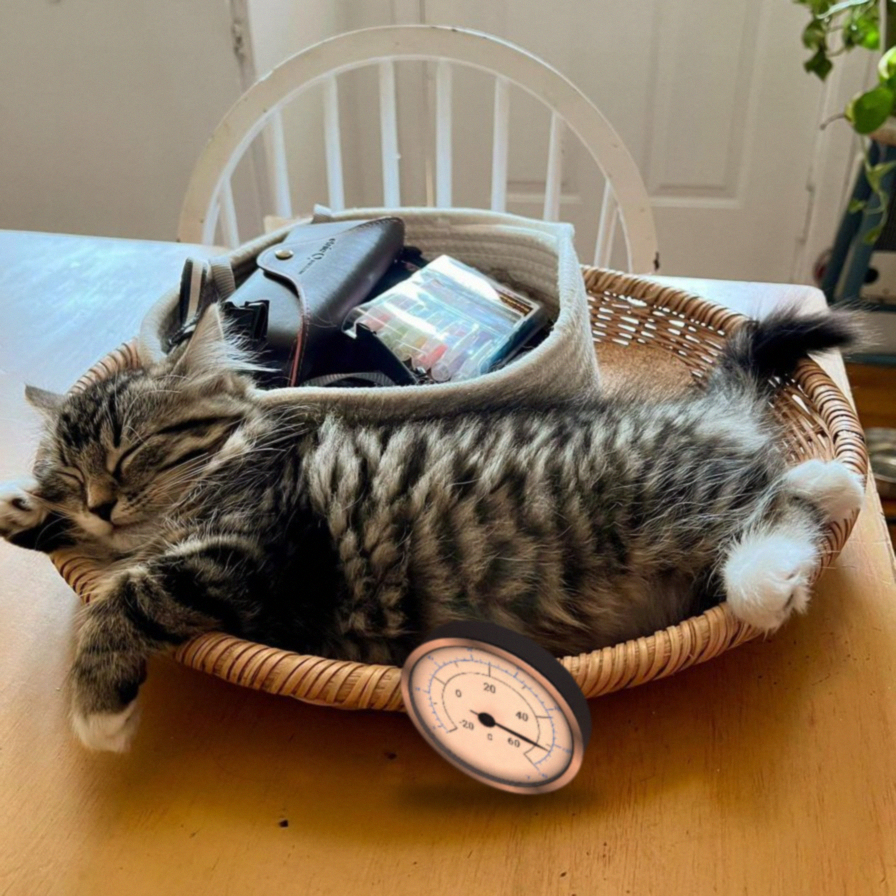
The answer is 50 °C
